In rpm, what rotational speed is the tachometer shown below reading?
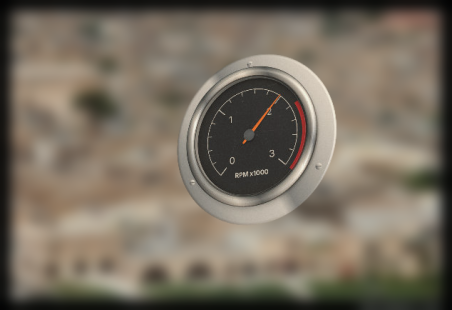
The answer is 2000 rpm
